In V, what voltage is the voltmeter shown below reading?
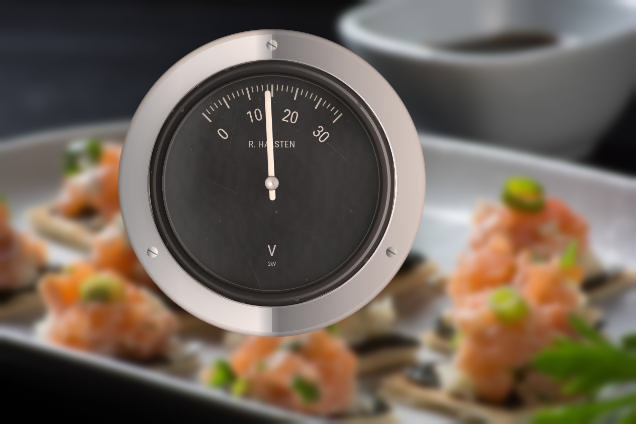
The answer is 14 V
